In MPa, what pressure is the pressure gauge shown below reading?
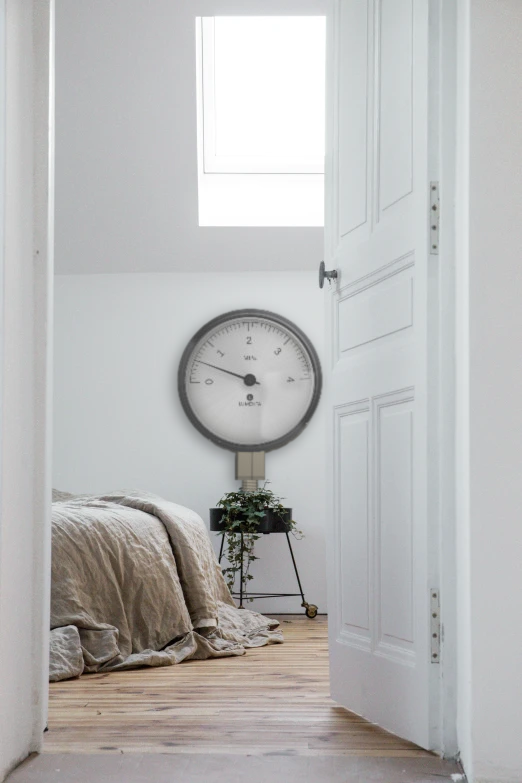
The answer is 0.5 MPa
